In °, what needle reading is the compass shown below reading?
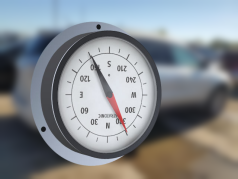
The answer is 330 °
